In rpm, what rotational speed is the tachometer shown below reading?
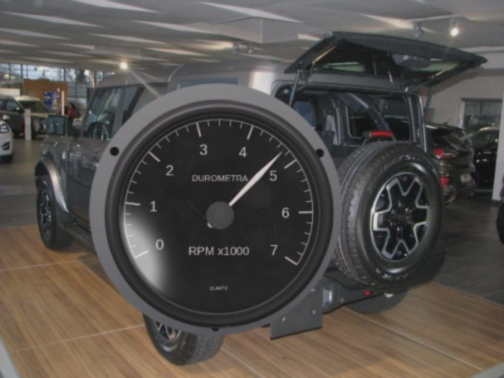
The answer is 4700 rpm
